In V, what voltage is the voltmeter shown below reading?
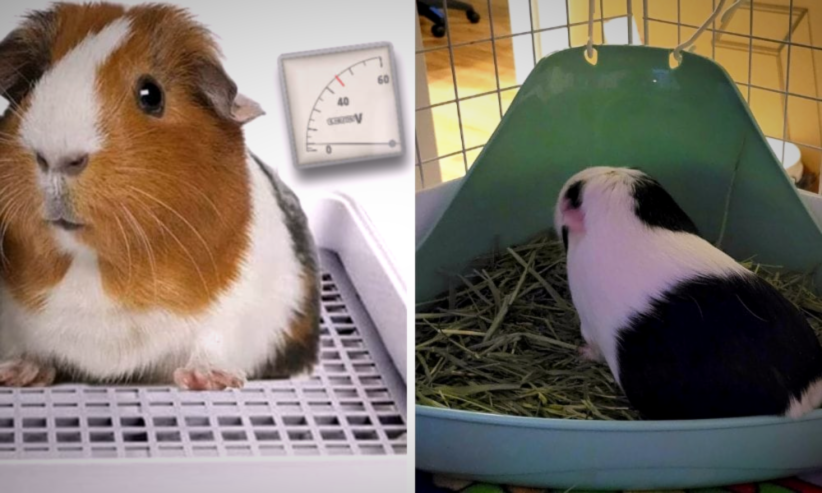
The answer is 10 V
